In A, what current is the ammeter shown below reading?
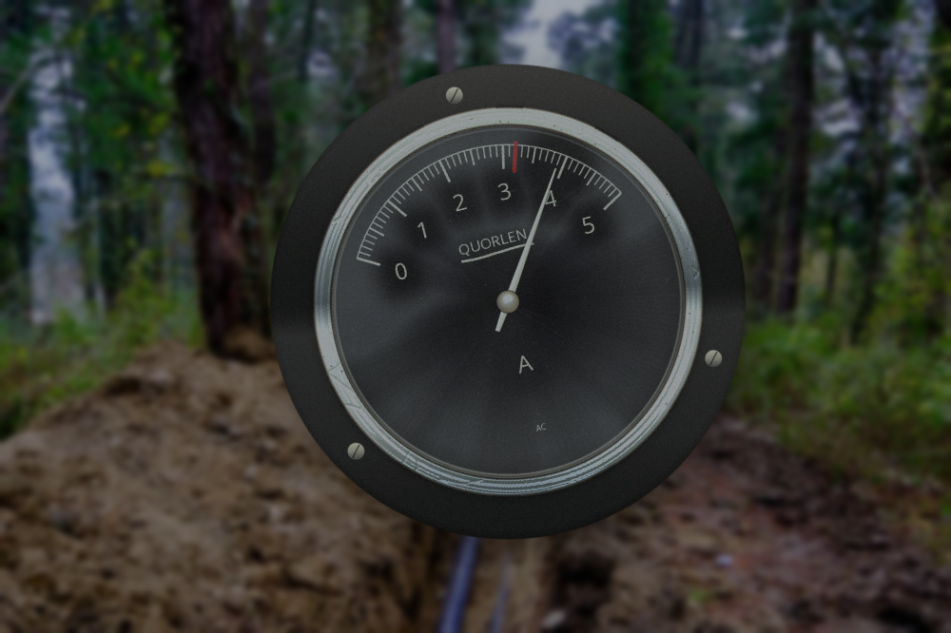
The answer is 3.9 A
